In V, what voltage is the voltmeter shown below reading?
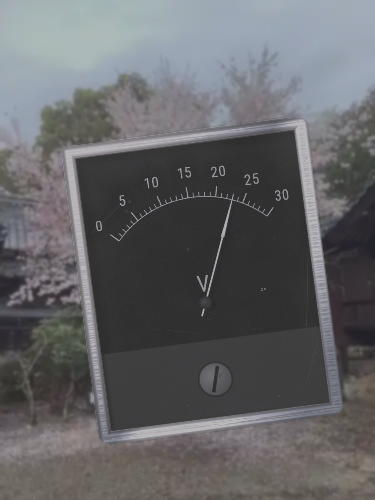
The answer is 23 V
